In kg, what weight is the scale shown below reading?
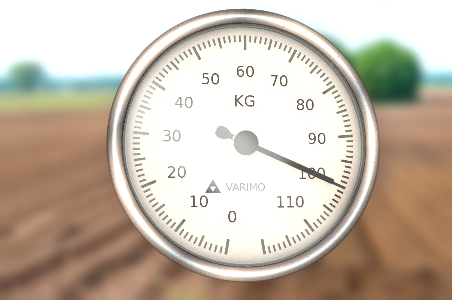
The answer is 100 kg
